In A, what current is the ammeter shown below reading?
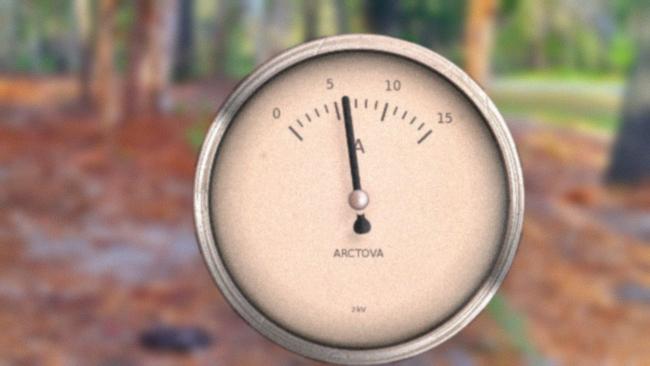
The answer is 6 A
